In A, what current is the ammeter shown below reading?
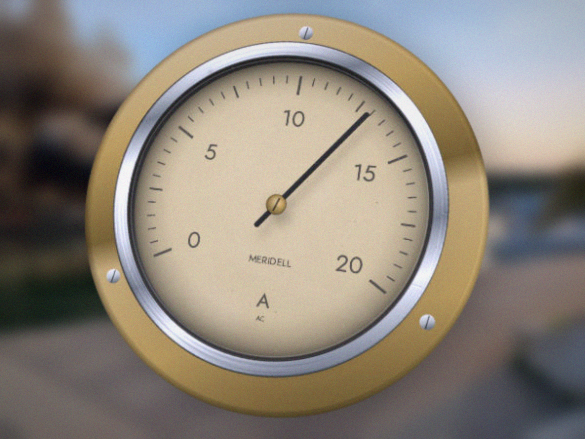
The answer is 13 A
